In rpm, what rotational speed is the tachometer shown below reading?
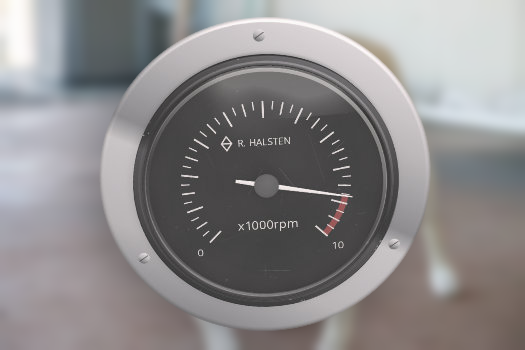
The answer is 8750 rpm
